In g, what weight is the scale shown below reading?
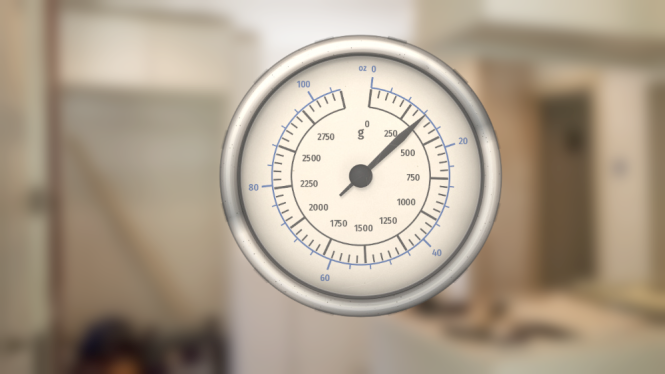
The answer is 350 g
